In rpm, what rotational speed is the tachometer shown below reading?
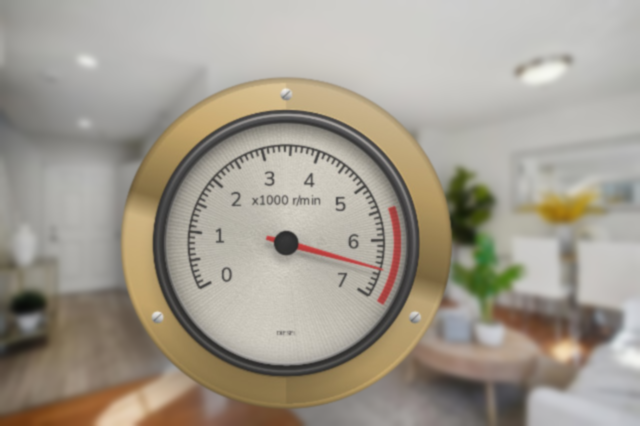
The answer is 6500 rpm
